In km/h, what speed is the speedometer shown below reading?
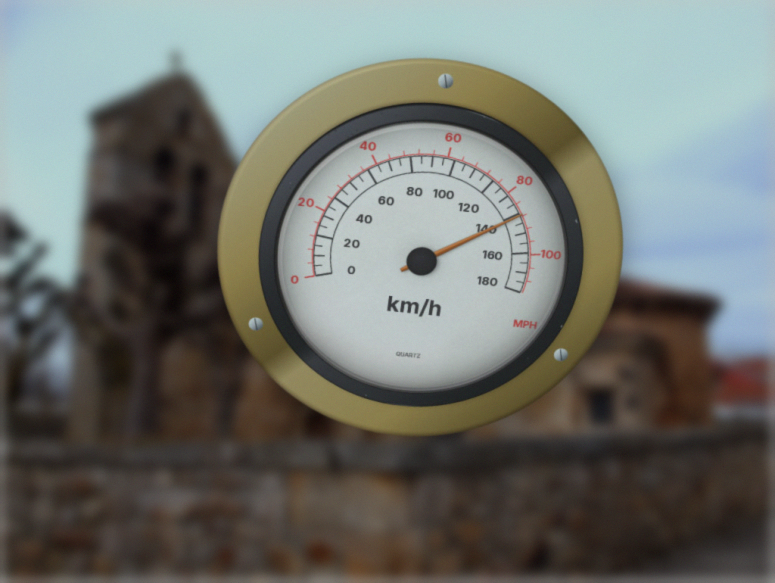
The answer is 140 km/h
